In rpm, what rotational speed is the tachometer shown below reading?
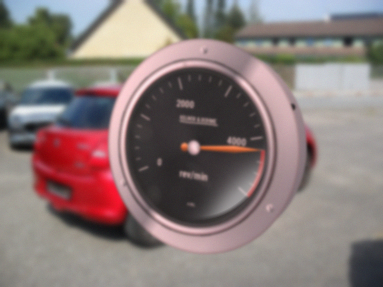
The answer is 4200 rpm
